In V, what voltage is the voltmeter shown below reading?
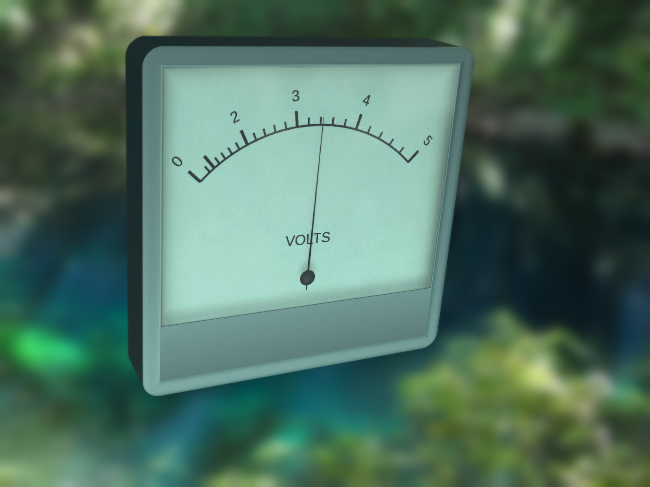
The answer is 3.4 V
